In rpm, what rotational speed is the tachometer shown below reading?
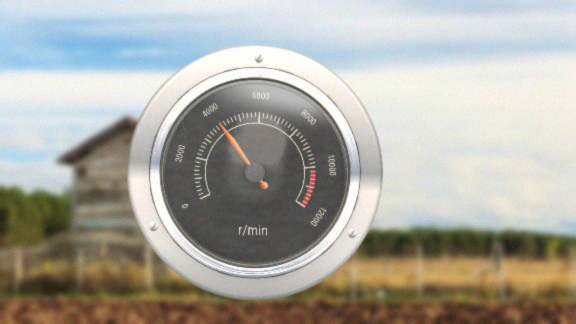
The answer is 4000 rpm
